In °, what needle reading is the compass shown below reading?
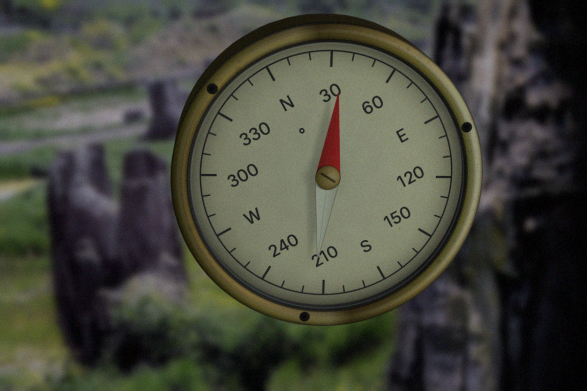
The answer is 35 °
